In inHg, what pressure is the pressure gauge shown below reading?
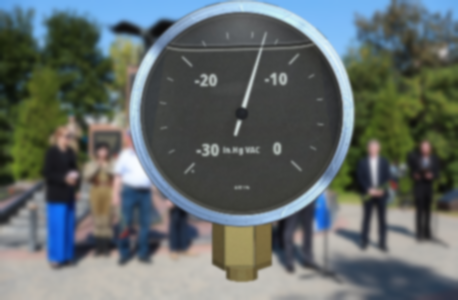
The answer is -13 inHg
